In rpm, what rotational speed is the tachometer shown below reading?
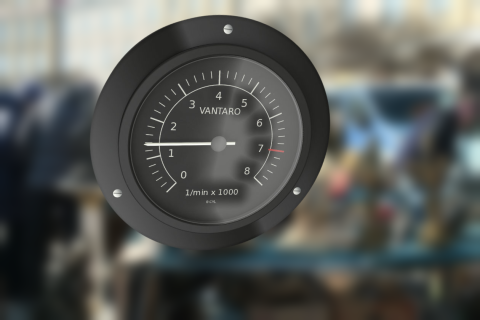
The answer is 1400 rpm
